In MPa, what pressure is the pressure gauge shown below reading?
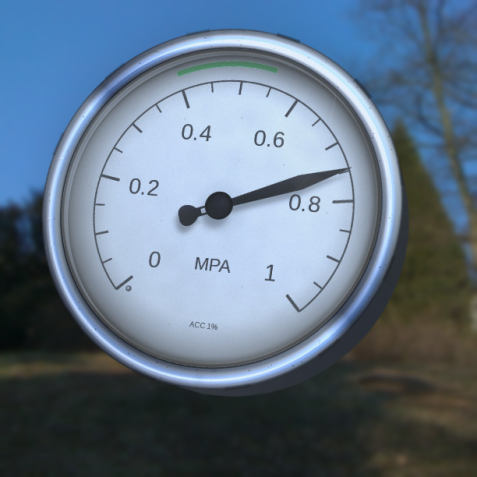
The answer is 0.75 MPa
